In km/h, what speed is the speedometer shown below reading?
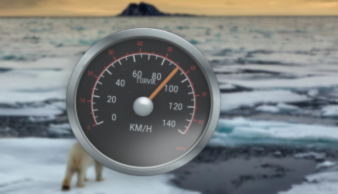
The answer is 90 km/h
